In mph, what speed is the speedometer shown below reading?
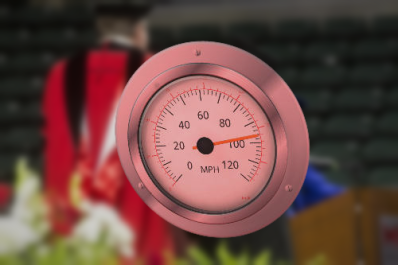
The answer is 96 mph
